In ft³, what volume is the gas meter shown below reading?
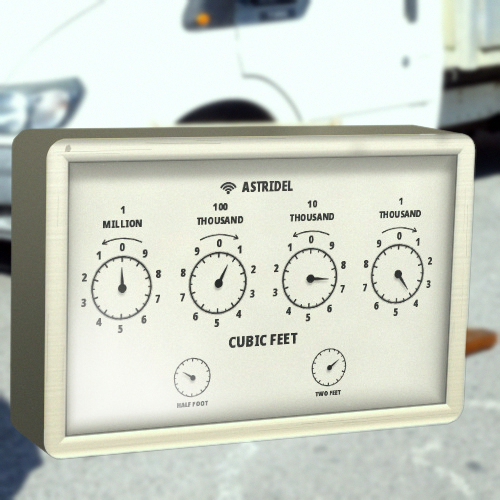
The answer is 7400 ft³
